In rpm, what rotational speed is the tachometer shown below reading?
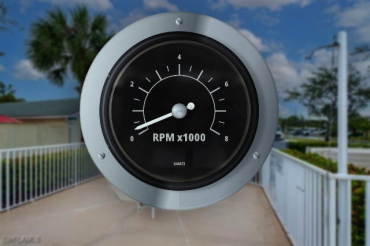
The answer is 250 rpm
